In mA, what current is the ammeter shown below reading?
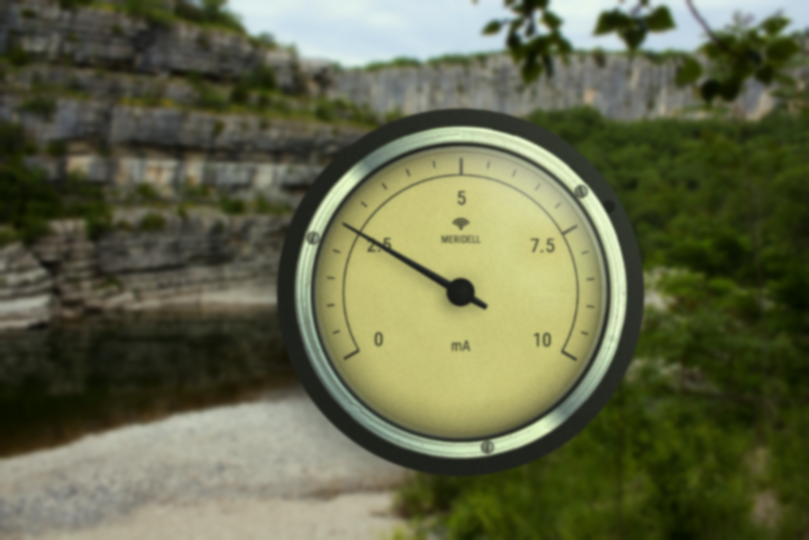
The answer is 2.5 mA
